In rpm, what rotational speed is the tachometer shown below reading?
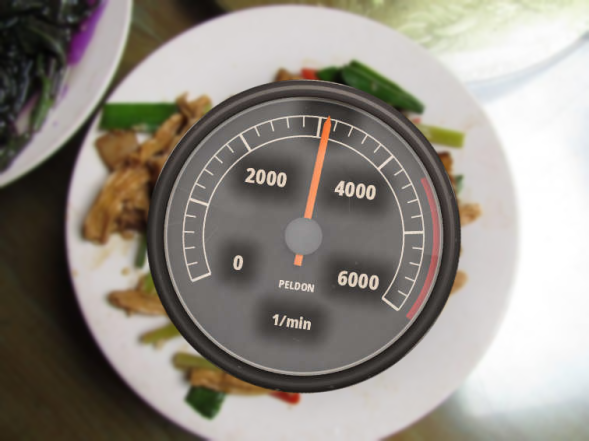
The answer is 3100 rpm
